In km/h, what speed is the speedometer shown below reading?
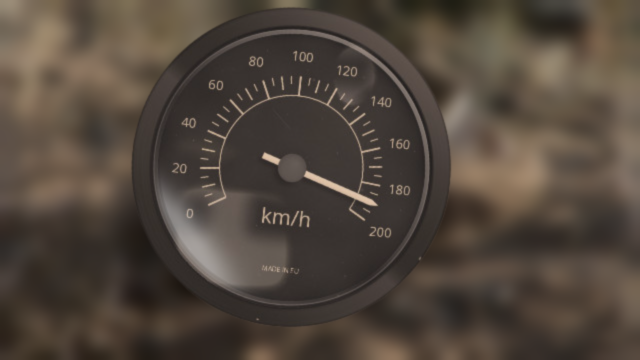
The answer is 190 km/h
